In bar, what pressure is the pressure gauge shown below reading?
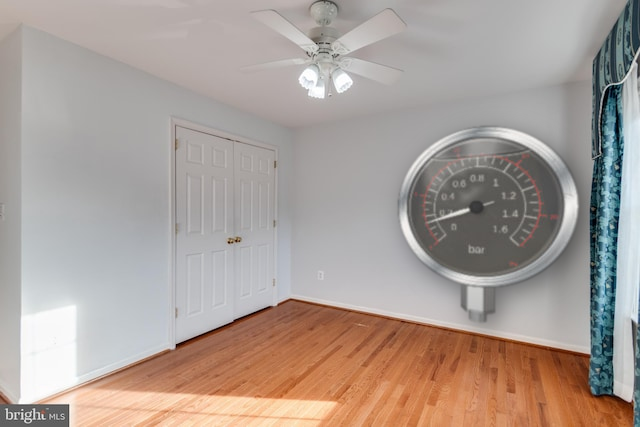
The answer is 0.15 bar
